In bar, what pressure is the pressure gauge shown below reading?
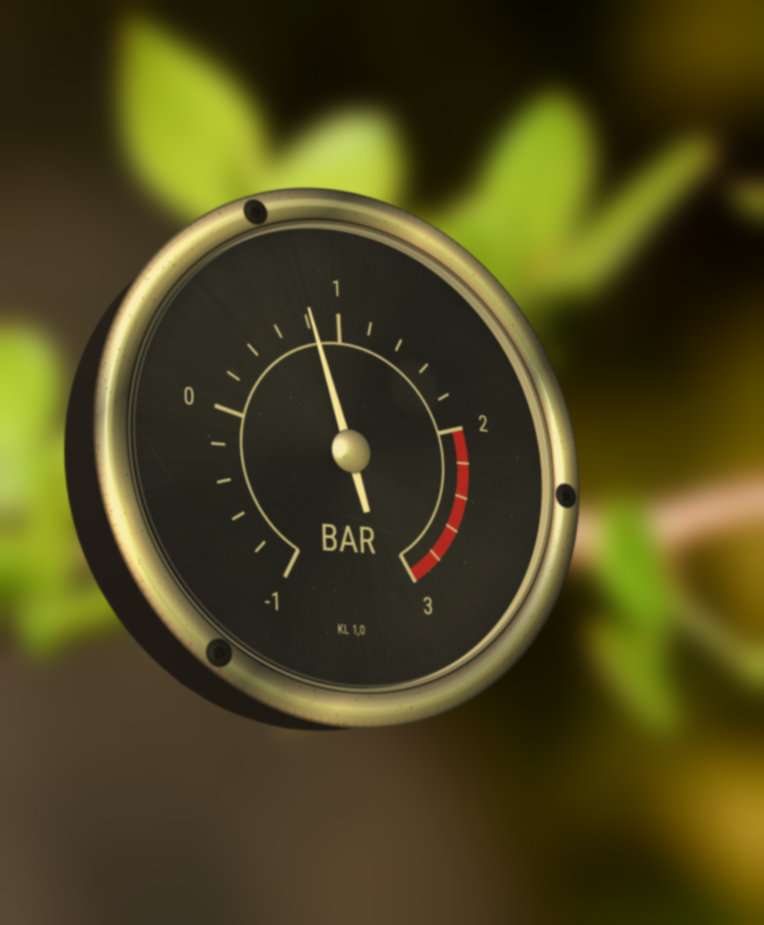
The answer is 0.8 bar
